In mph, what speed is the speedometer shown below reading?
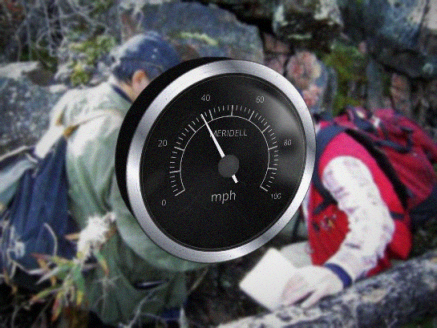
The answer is 36 mph
